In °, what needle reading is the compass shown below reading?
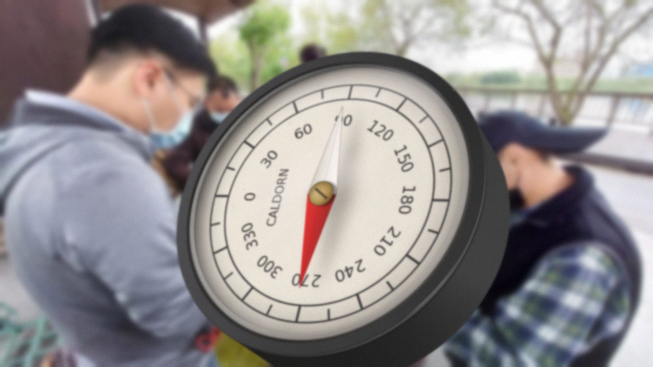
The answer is 270 °
